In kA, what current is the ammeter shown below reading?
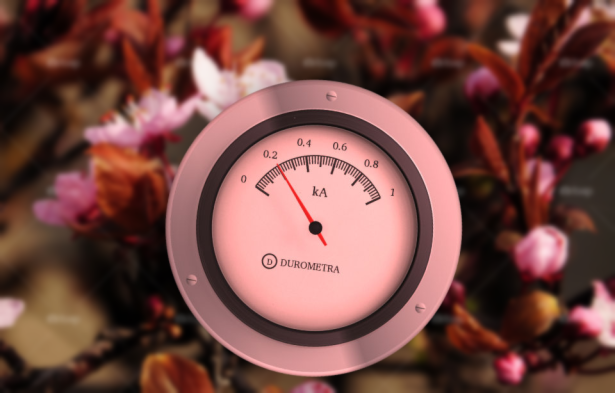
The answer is 0.2 kA
